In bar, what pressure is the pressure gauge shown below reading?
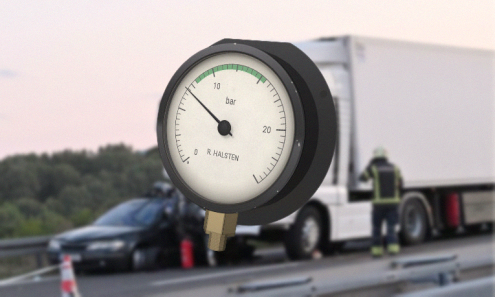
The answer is 7 bar
